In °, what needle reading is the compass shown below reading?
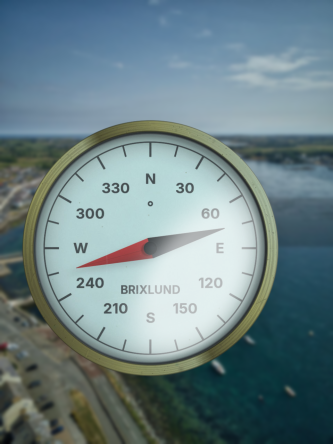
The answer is 255 °
